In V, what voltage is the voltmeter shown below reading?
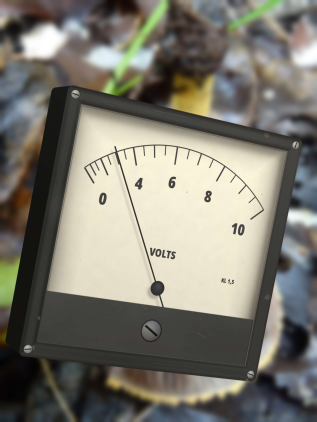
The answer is 3 V
